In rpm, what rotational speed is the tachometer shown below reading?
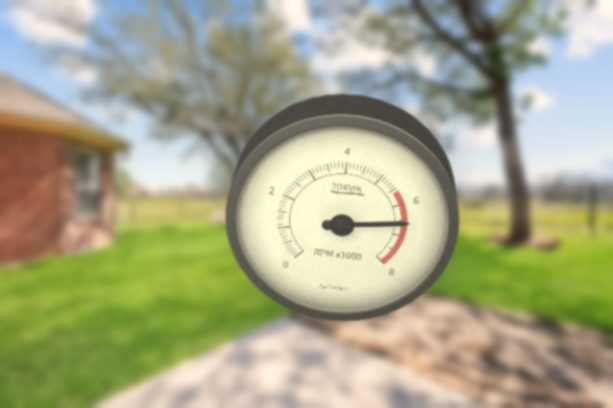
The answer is 6500 rpm
